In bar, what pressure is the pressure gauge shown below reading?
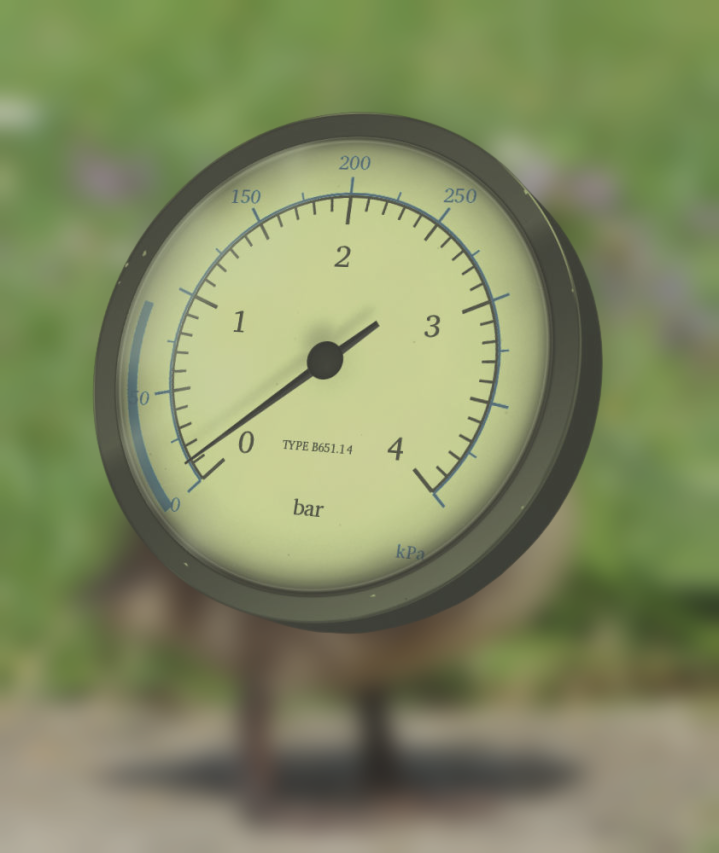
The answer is 0.1 bar
